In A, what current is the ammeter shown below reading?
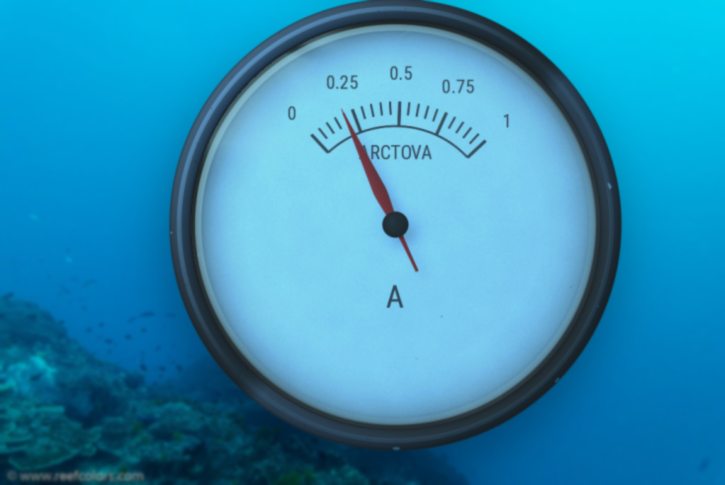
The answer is 0.2 A
